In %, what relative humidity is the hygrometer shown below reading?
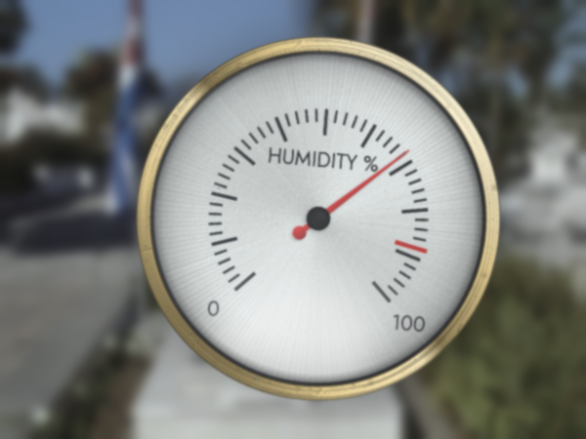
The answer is 68 %
